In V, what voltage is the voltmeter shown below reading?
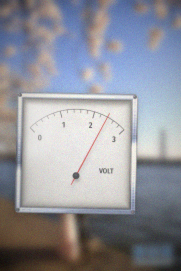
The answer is 2.4 V
